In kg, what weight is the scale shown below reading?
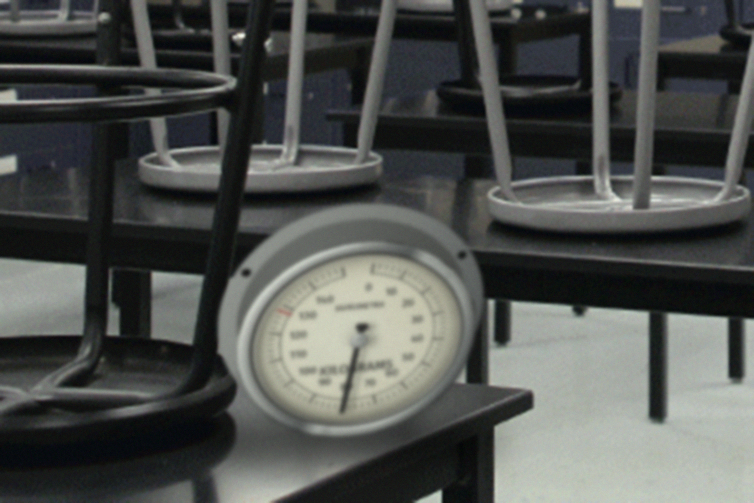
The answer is 80 kg
